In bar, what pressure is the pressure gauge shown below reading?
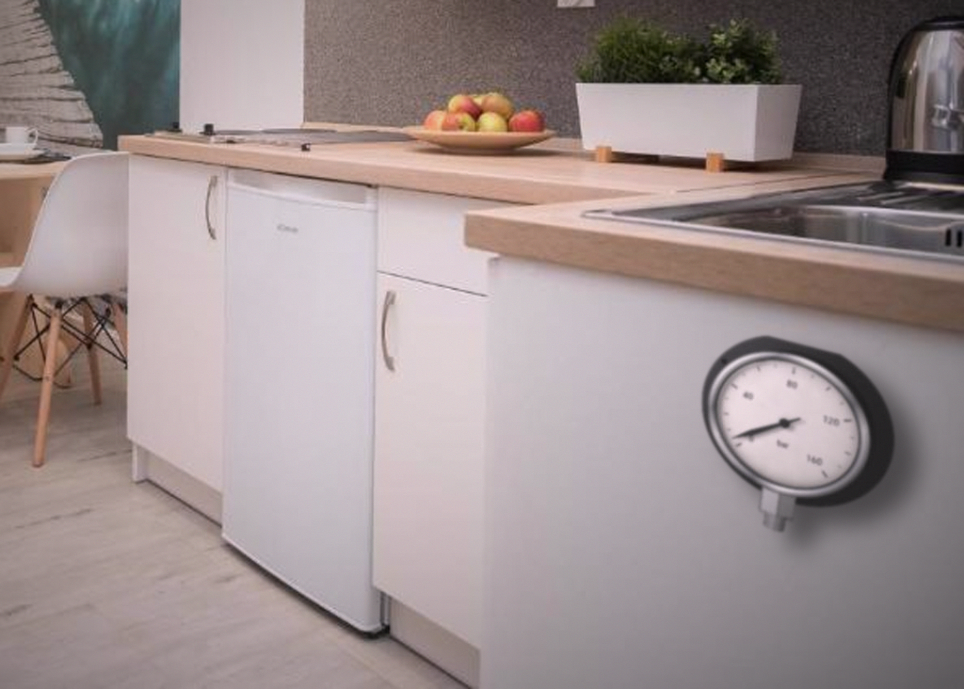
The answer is 5 bar
